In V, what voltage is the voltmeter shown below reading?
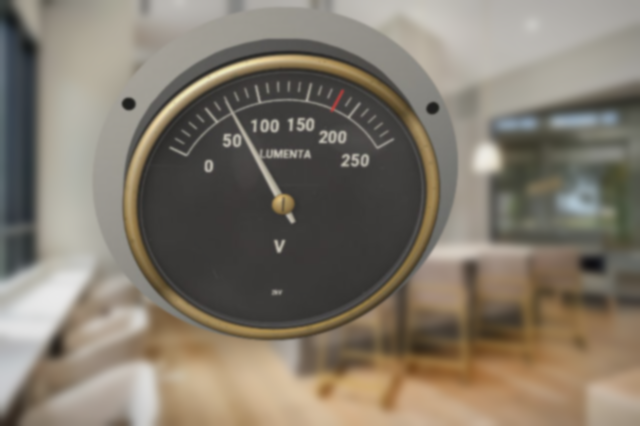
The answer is 70 V
